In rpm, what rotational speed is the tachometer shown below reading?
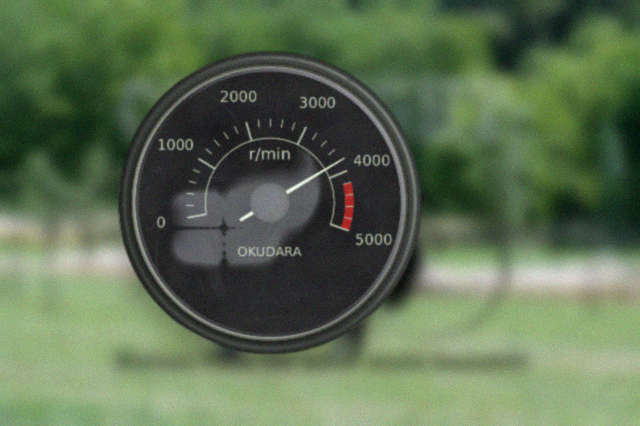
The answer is 3800 rpm
